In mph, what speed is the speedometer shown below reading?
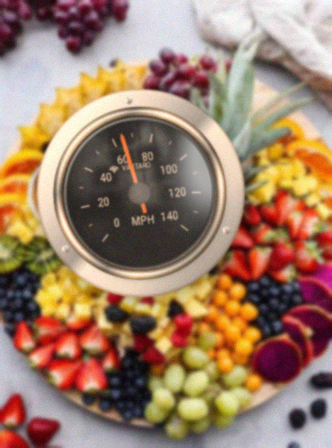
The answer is 65 mph
